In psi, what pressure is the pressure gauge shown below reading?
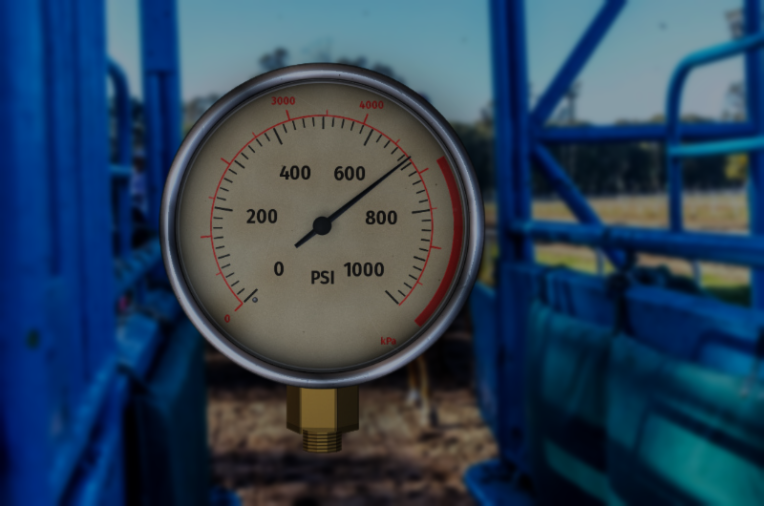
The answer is 690 psi
